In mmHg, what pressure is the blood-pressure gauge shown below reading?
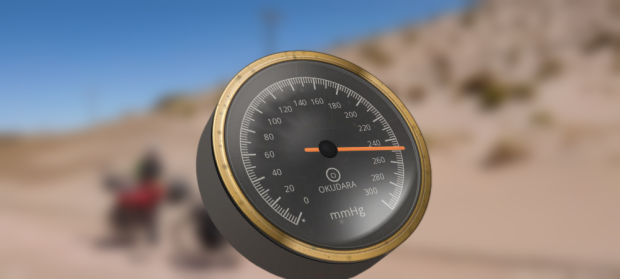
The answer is 250 mmHg
